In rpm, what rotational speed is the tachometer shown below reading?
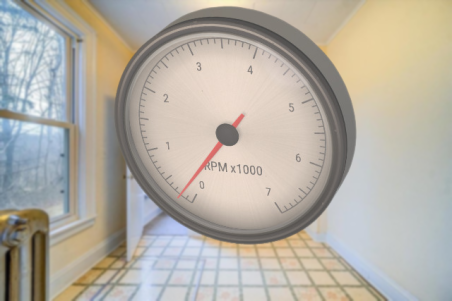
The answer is 200 rpm
